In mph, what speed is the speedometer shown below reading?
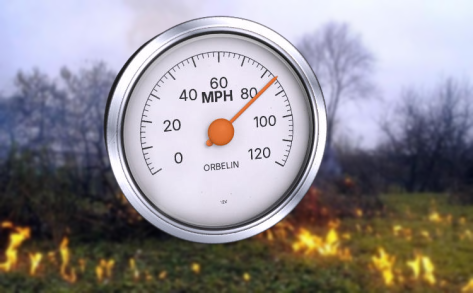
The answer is 84 mph
